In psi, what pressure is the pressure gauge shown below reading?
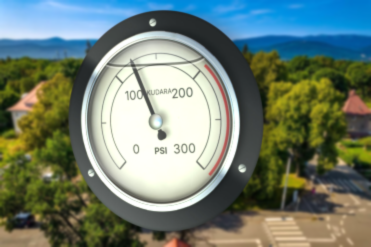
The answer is 125 psi
